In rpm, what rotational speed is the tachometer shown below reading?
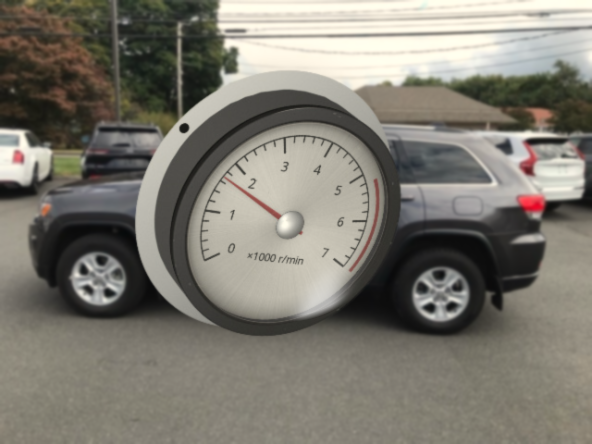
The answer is 1700 rpm
